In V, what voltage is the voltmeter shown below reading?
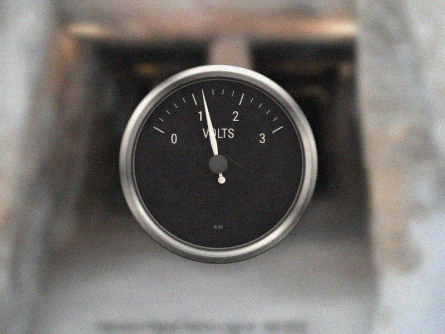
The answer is 1.2 V
